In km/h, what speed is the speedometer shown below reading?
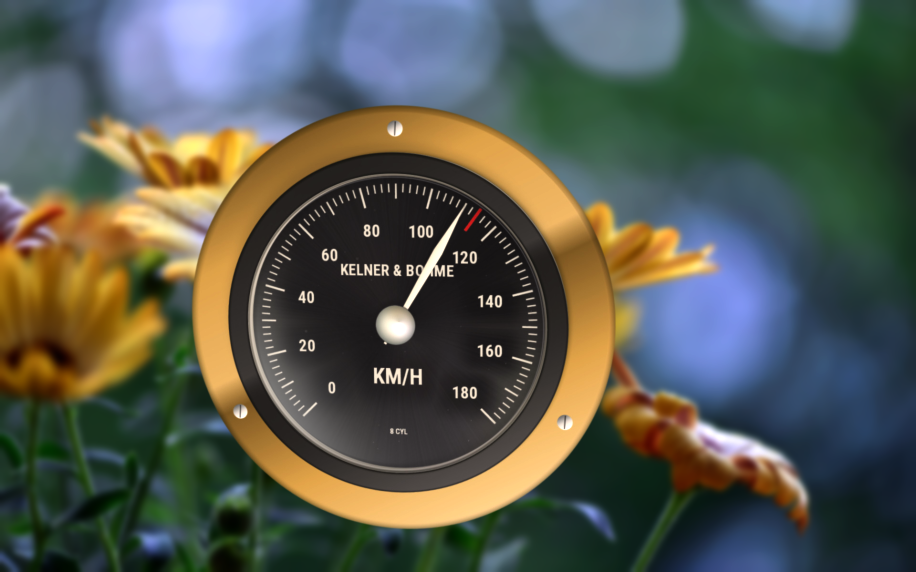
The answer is 110 km/h
